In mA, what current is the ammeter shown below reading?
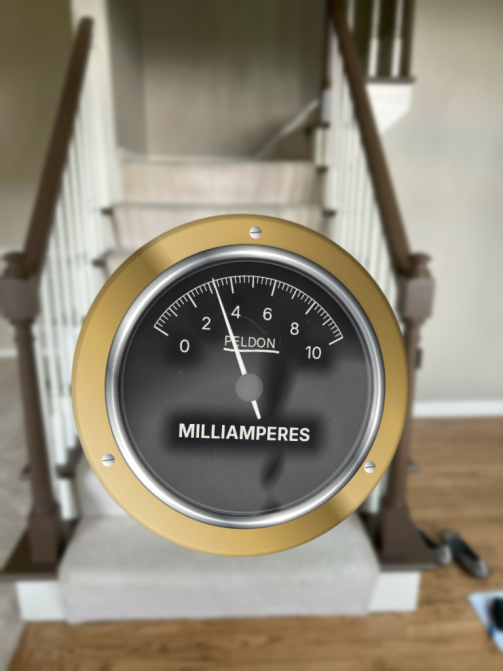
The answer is 3.2 mA
